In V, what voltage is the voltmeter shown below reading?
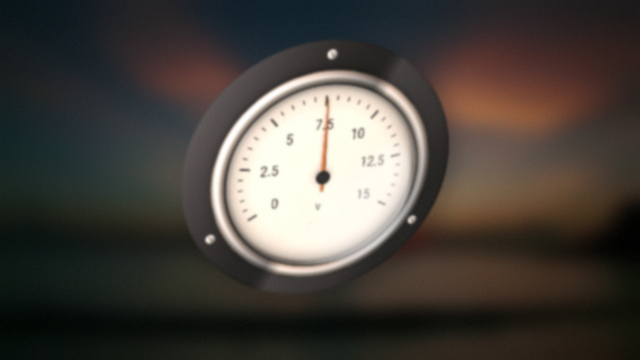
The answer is 7.5 V
